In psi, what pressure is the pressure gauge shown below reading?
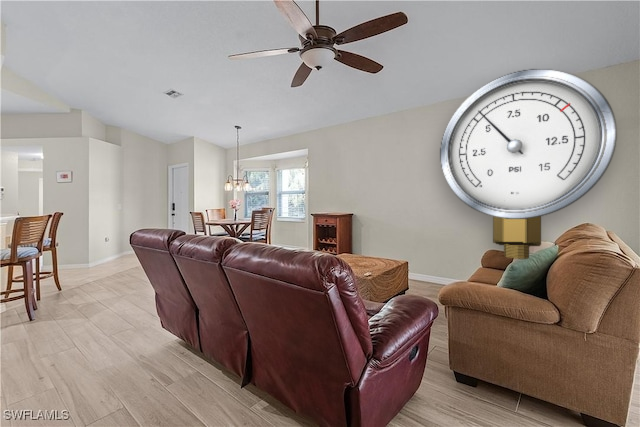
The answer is 5.5 psi
